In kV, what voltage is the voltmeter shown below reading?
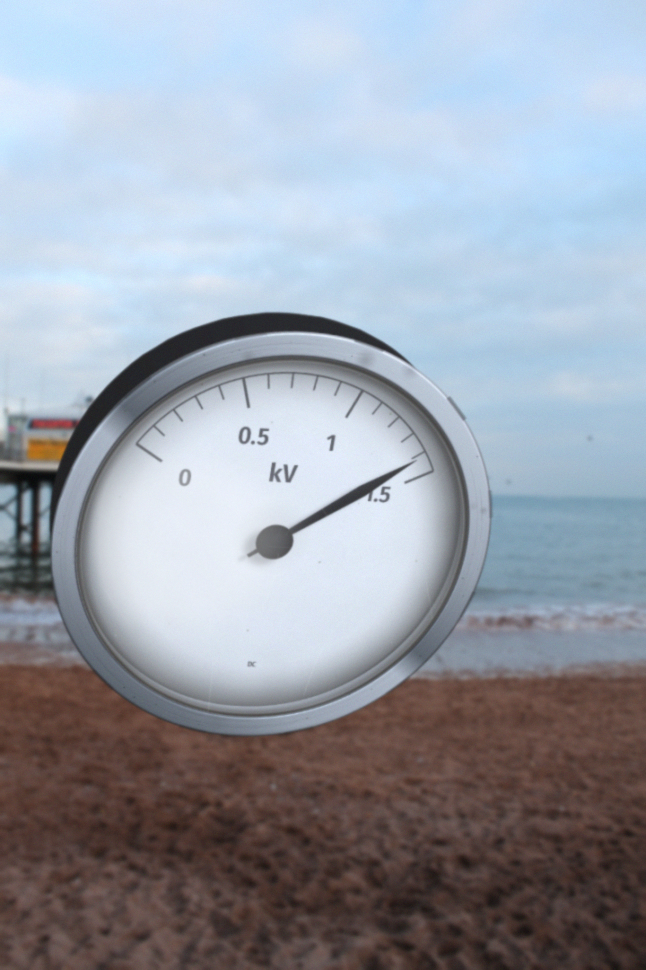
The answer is 1.4 kV
